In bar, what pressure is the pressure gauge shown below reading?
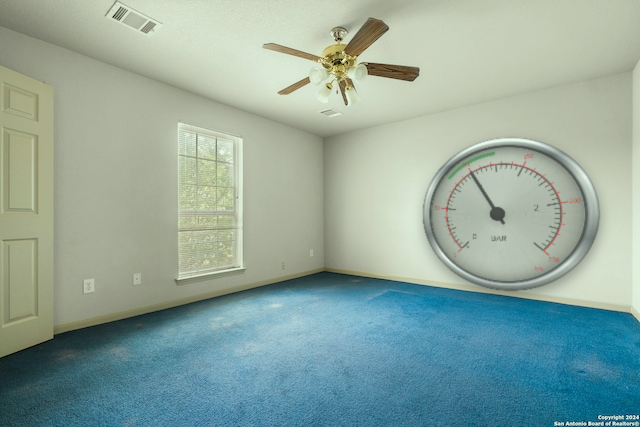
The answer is 1 bar
